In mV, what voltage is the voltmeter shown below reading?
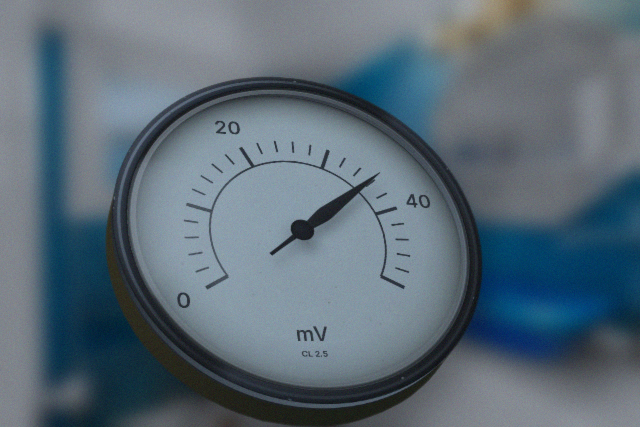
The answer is 36 mV
